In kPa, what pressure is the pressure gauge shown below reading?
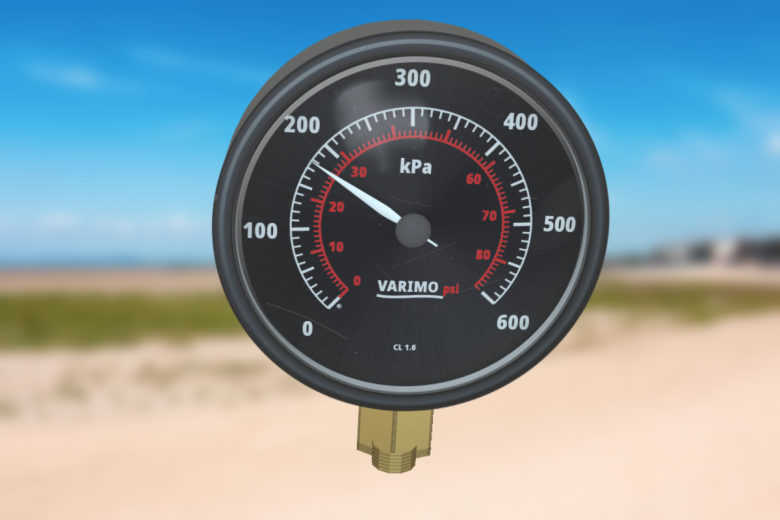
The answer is 180 kPa
